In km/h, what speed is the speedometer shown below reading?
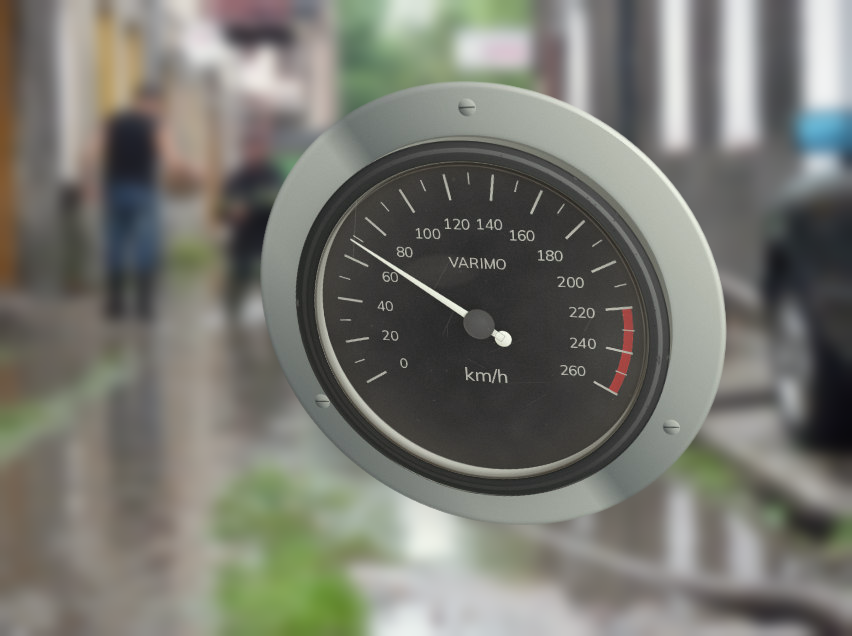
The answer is 70 km/h
